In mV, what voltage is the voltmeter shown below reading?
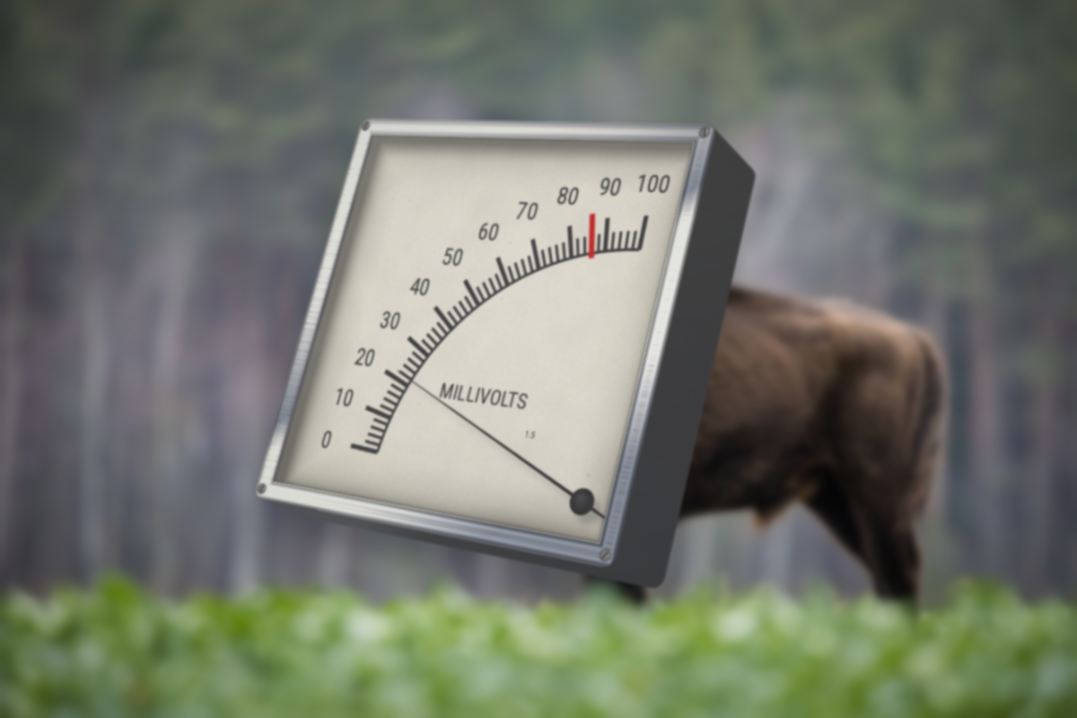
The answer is 22 mV
